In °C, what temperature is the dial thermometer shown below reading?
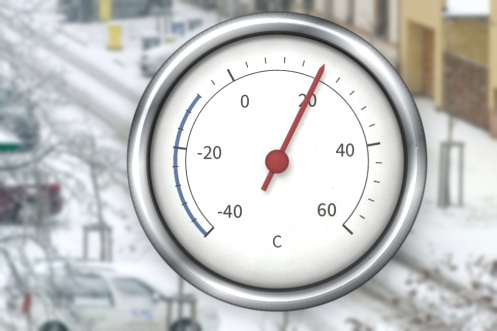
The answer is 20 °C
